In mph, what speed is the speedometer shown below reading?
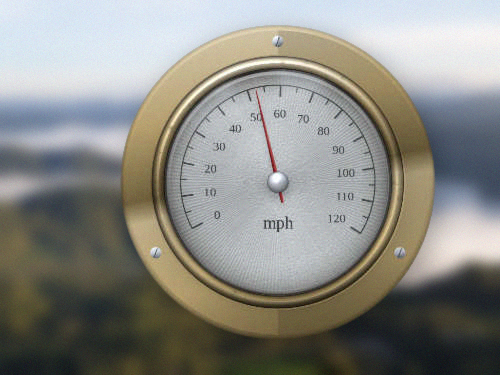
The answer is 52.5 mph
